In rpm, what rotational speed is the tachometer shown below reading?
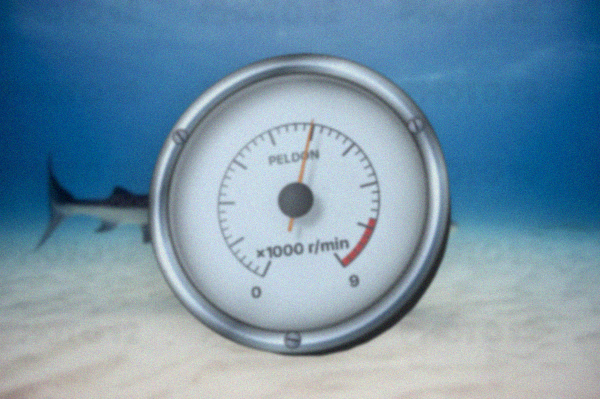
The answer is 5000 rpm
